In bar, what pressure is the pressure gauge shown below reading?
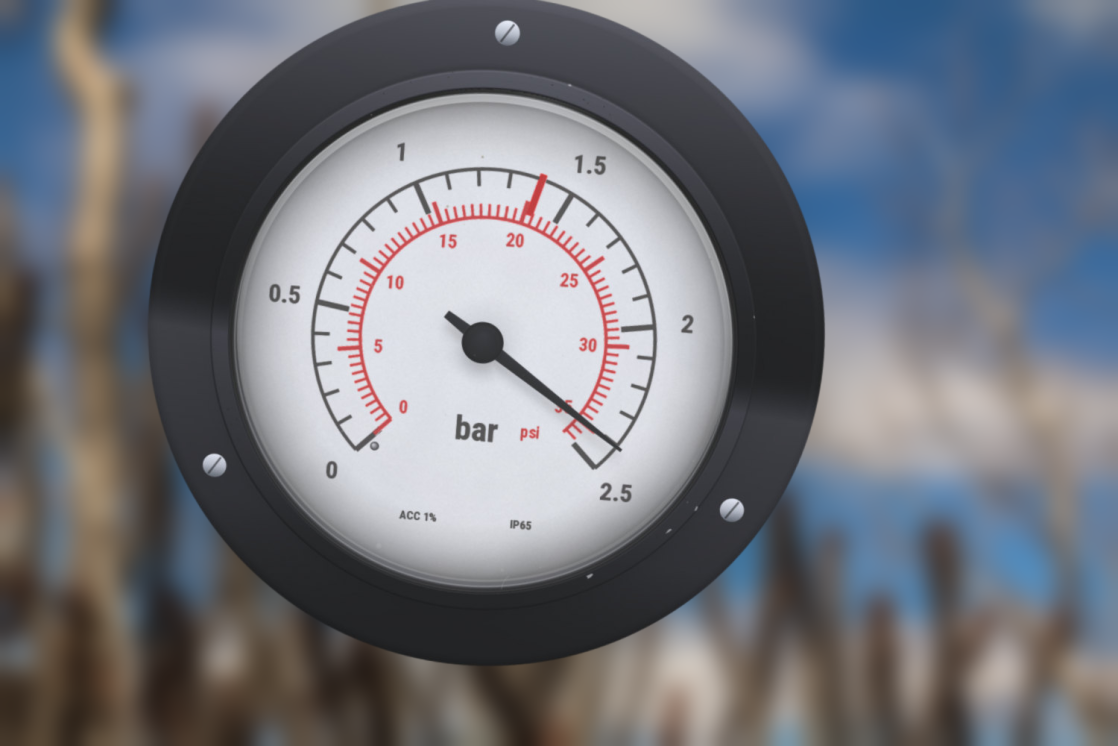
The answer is 2.4 bar
